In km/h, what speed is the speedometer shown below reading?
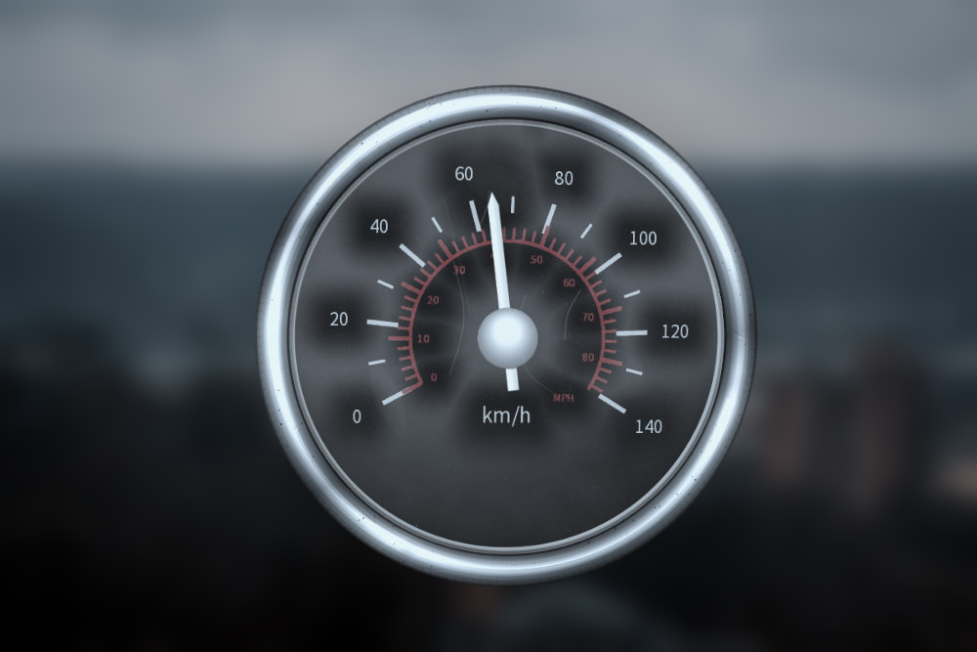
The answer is 65 km/h
